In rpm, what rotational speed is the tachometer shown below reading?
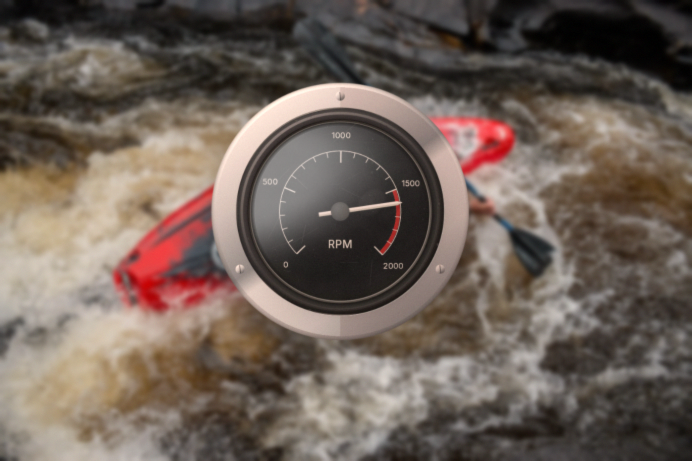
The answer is 1600 rpm
